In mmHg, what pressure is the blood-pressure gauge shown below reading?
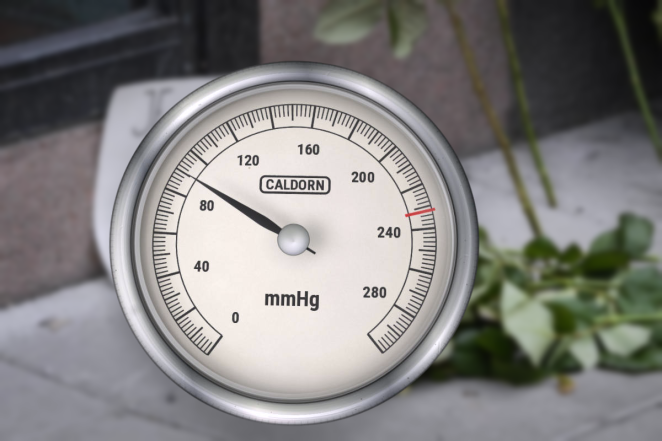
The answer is 90 mmHg
